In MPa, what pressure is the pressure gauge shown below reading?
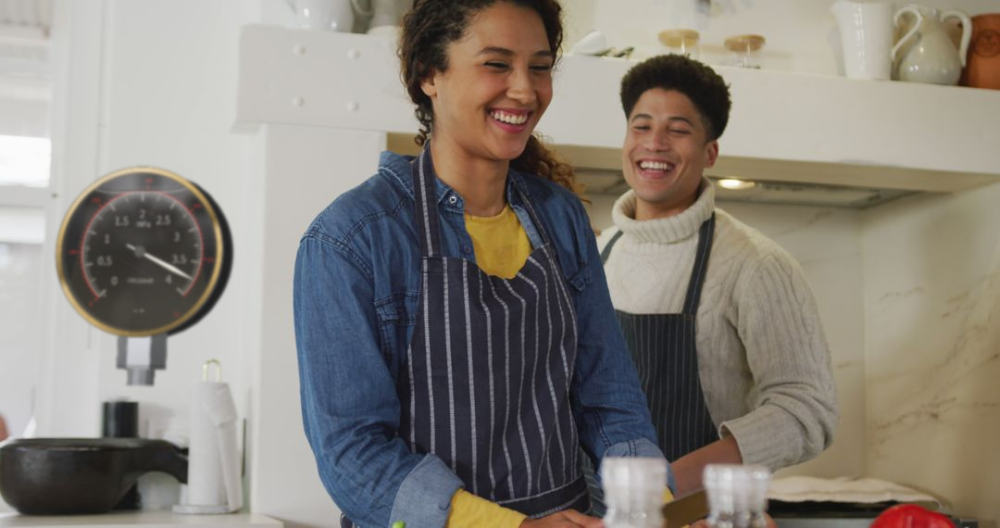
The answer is 3.75 MPa
